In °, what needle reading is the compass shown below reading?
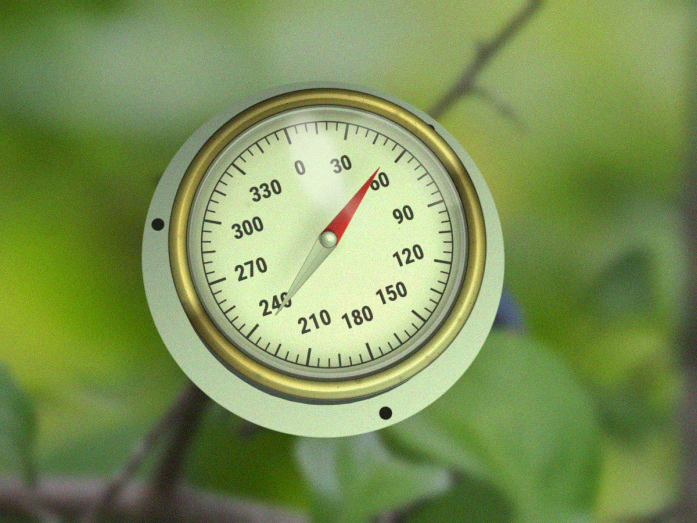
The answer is 55 °
